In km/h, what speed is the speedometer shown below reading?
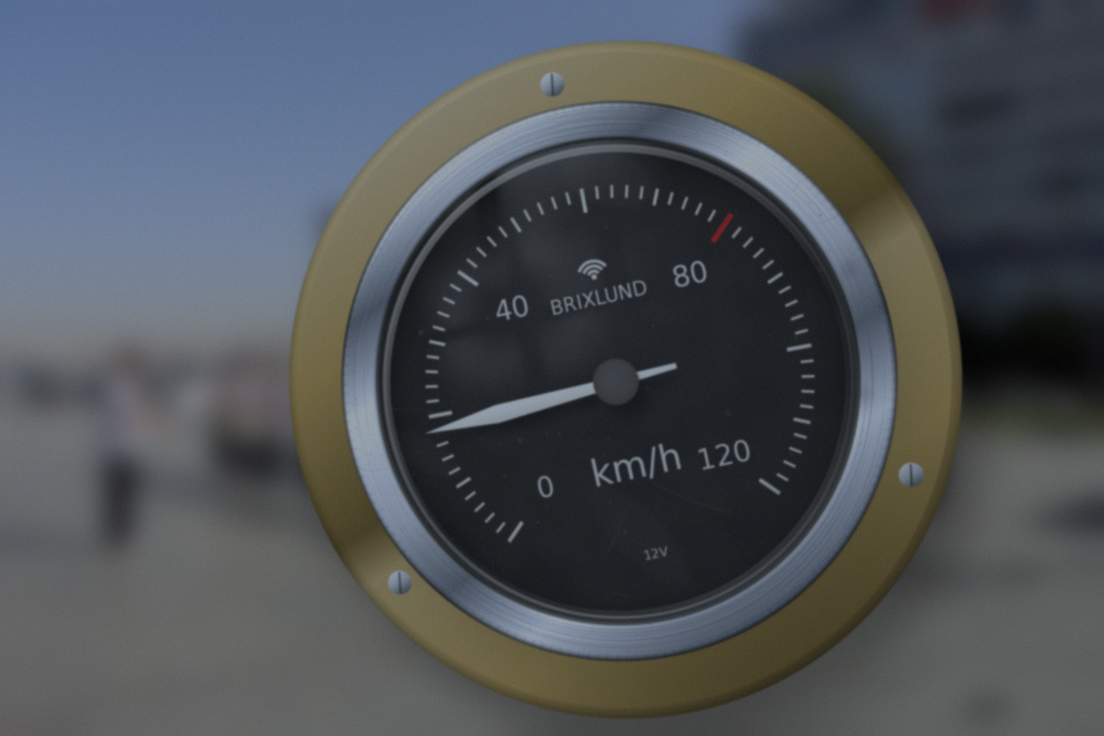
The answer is 18 km/h
